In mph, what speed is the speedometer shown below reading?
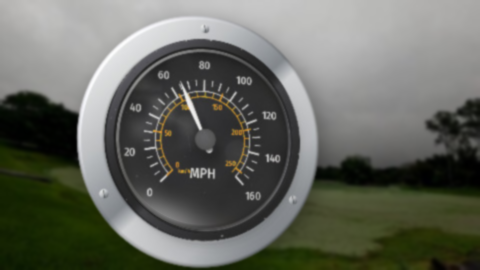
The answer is 65 mph
